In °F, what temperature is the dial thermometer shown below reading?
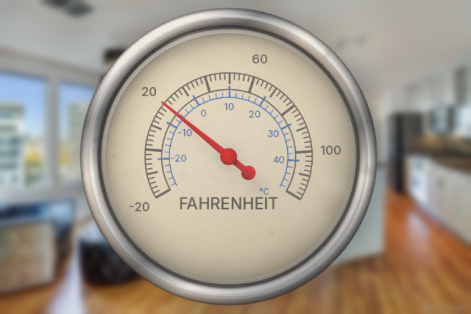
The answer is 20 °F
